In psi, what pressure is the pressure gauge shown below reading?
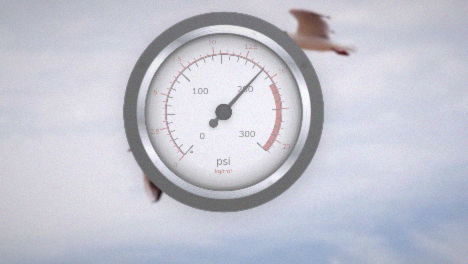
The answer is 200 psi
